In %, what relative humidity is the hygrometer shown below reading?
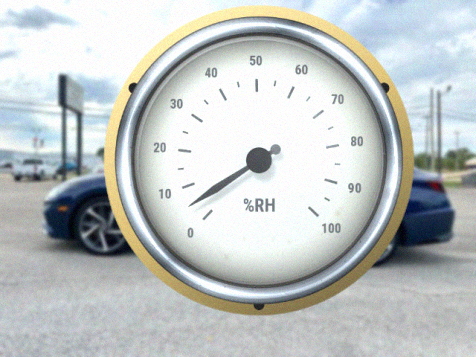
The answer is 5 %
